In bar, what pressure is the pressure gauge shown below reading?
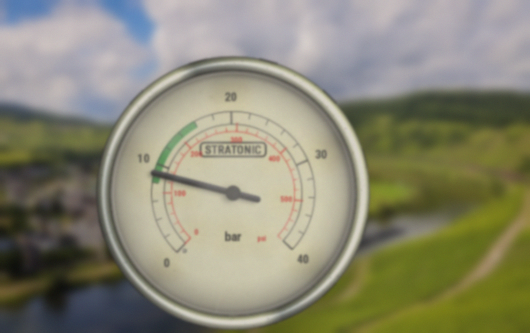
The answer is 9 bar
